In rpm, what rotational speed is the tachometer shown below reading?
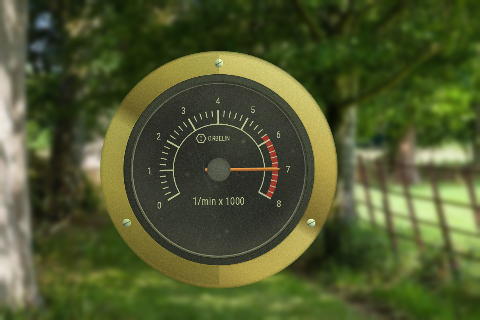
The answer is 7000 rpm
